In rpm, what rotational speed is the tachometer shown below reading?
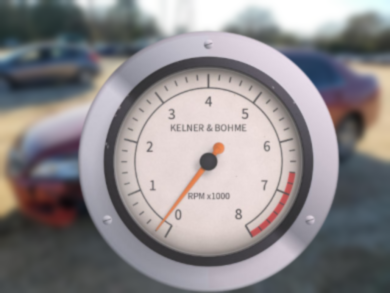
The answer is 200 rpm
